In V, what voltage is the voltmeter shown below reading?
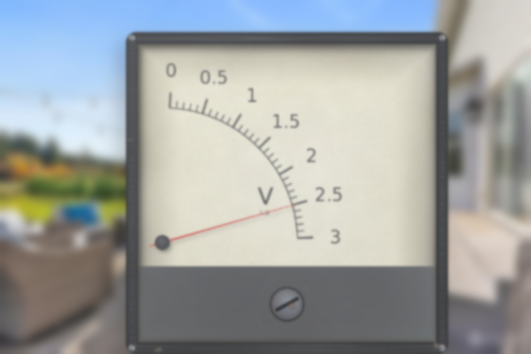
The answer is 2.5 V
